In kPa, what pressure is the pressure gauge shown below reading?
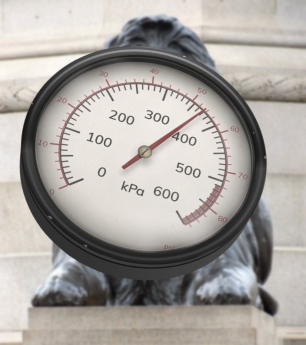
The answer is 370 kPa
